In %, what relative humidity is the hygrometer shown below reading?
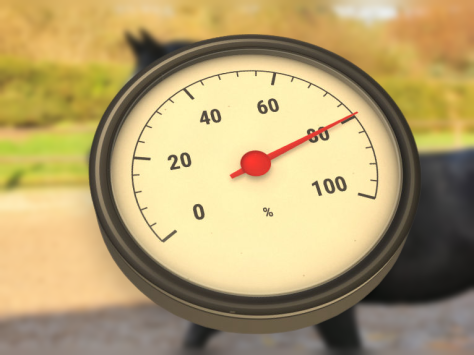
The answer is 80 %
